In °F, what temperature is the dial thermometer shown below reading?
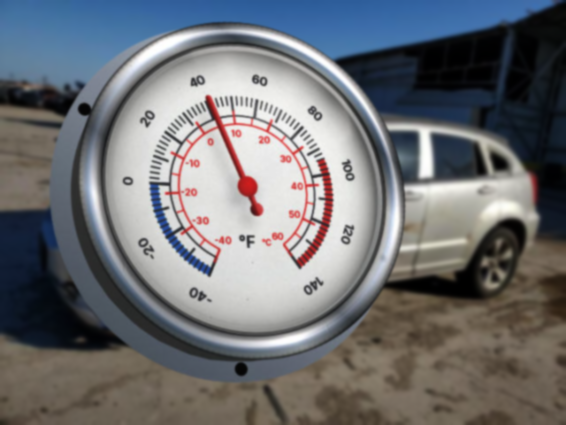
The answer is 40 °F
